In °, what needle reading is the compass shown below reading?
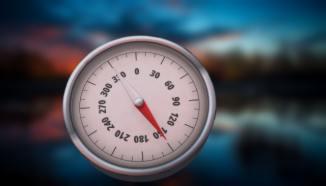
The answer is 150 °
